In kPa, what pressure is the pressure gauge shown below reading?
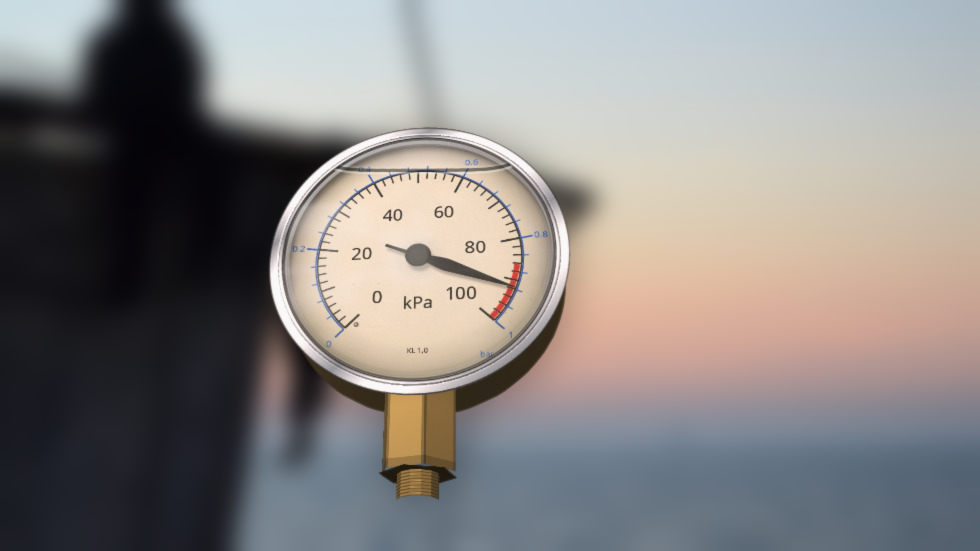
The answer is 92 kPa
